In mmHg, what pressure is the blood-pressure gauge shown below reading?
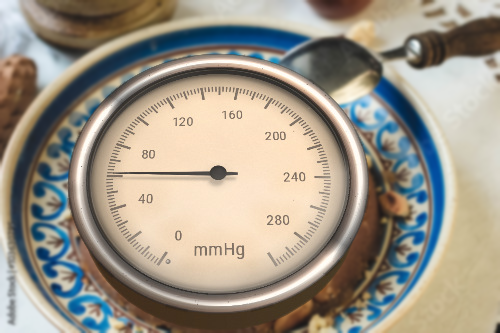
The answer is 60 mmHg
